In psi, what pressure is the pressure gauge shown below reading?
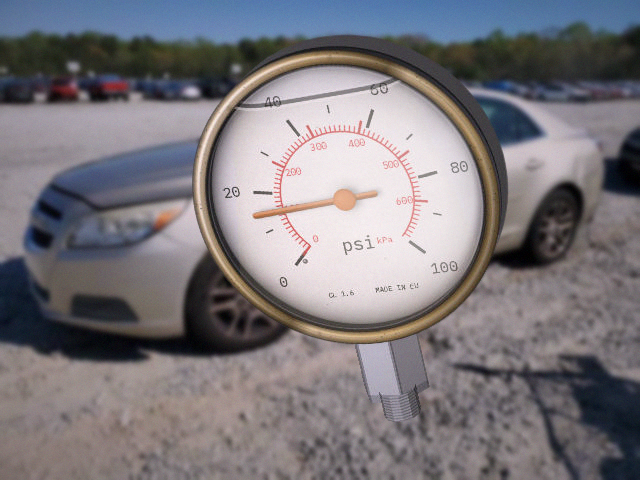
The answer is 15 psi
